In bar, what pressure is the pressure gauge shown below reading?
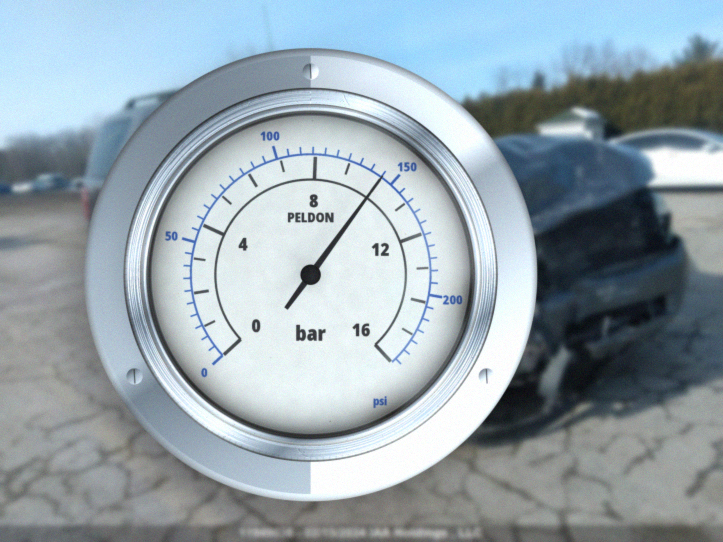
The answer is 10 bar
